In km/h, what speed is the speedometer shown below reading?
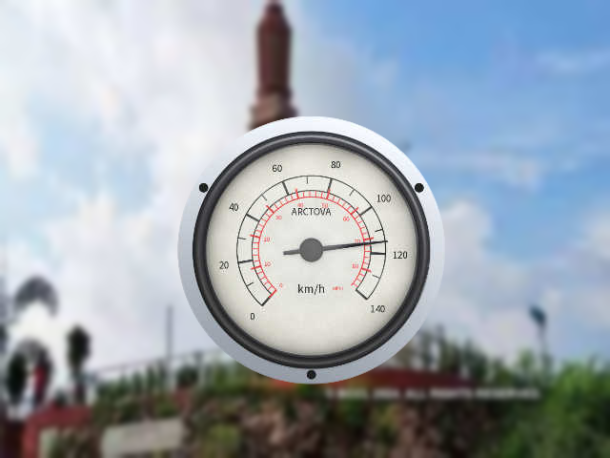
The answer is 115 km/h
